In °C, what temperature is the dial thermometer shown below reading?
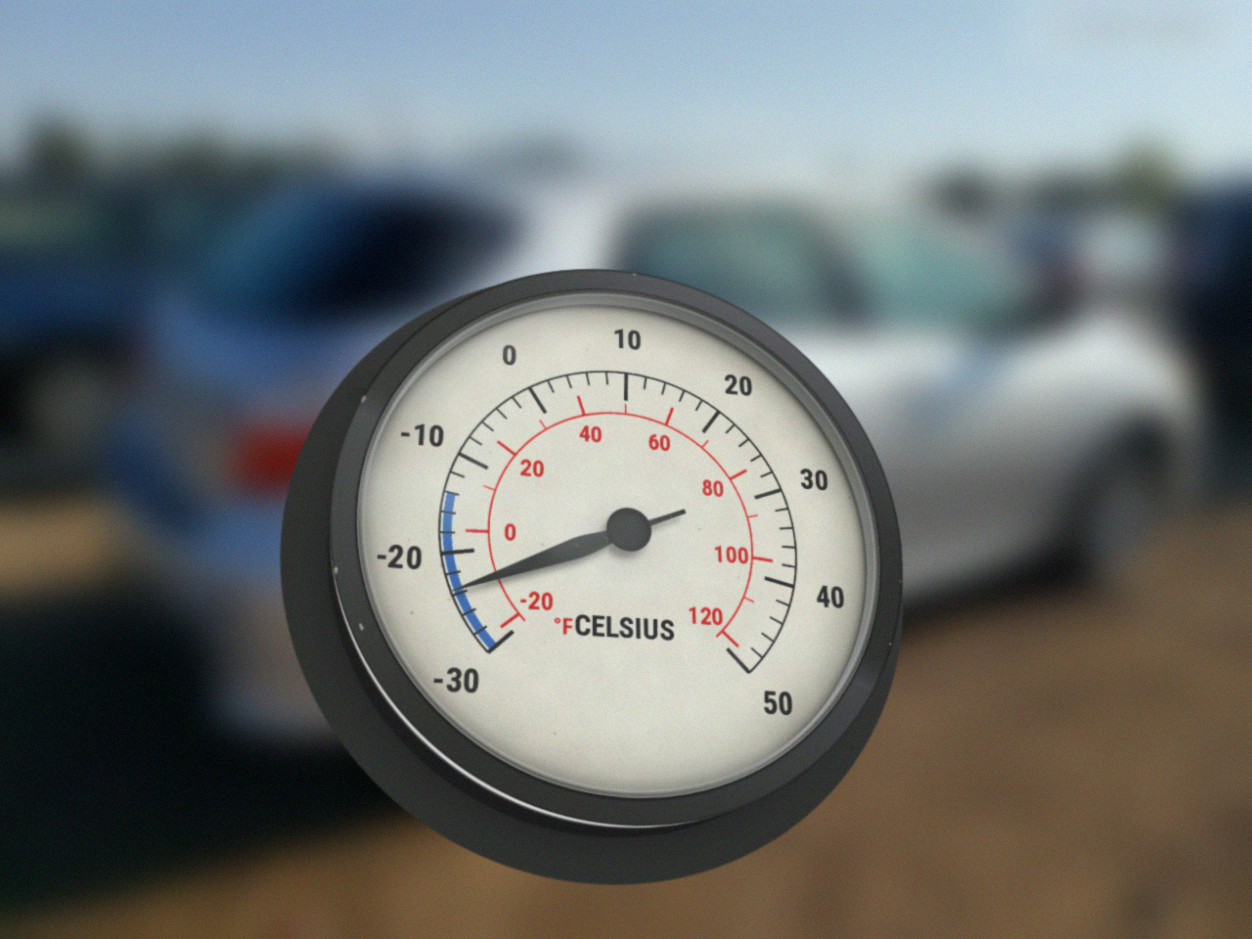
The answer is -24 °C
